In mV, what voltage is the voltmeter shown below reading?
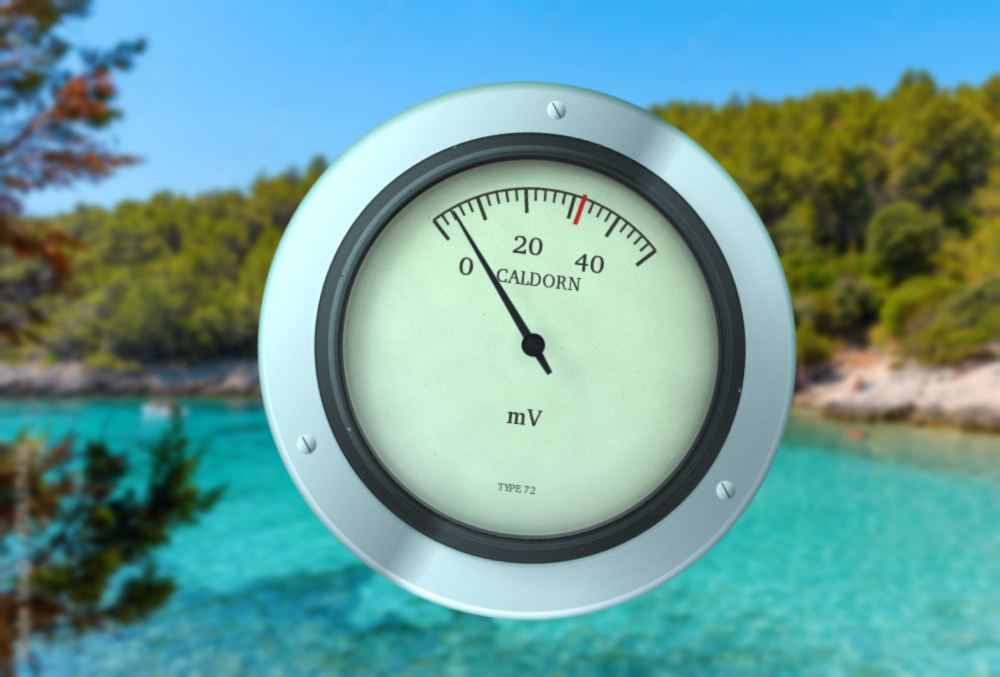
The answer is 4 mV
